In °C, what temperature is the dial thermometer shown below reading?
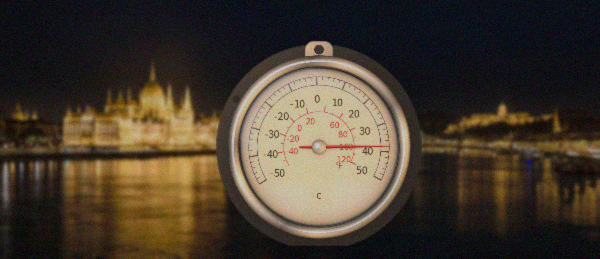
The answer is 38 °C
